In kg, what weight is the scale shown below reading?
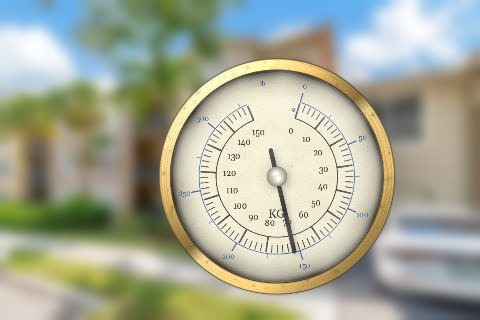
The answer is 70 kg
